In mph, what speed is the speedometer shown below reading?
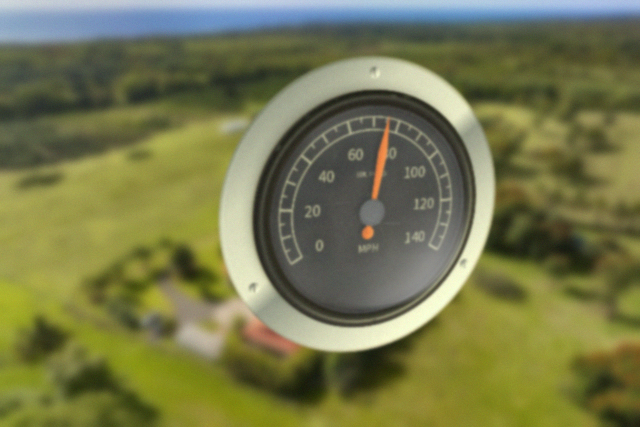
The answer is 75 mph
